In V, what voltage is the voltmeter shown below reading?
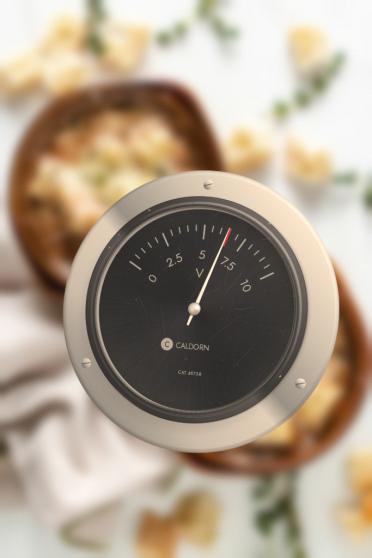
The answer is 6.5 V
